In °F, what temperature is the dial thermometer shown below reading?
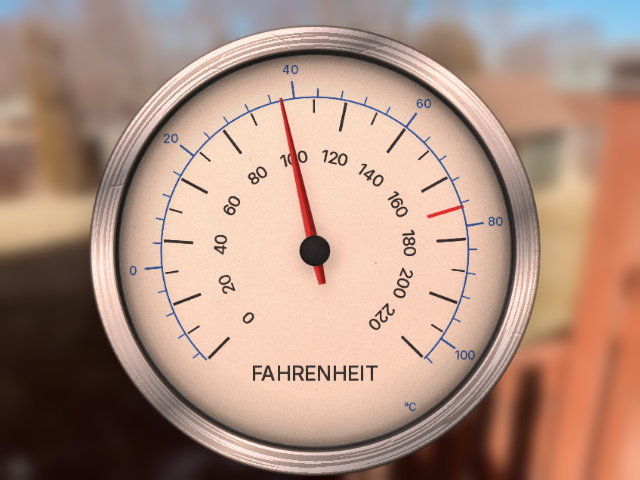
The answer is 100 °F
